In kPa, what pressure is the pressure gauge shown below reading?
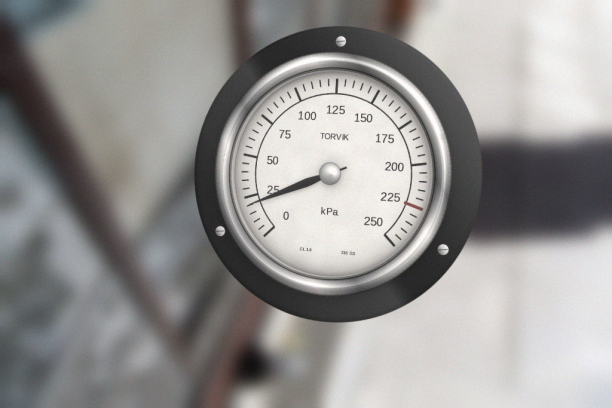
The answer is 20 kPa
